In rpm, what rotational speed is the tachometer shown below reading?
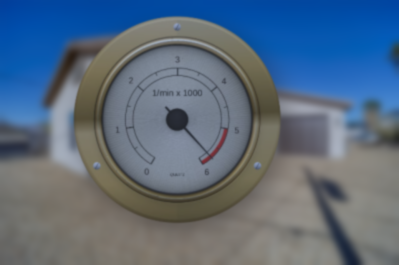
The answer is 5750 rpm
